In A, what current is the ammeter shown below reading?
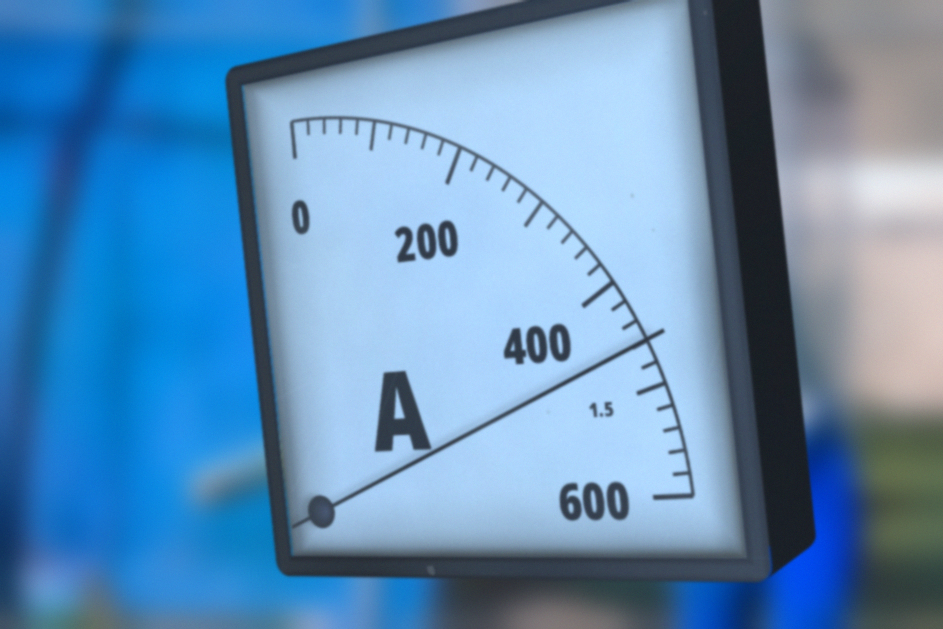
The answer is 460 A
